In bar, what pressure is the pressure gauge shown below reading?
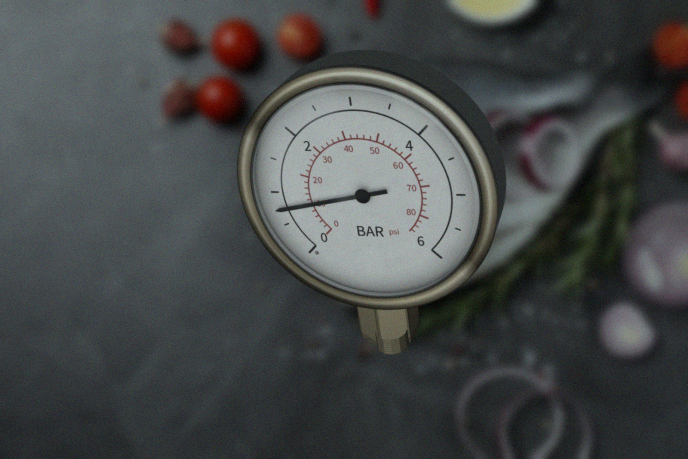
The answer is 0.75 bar
